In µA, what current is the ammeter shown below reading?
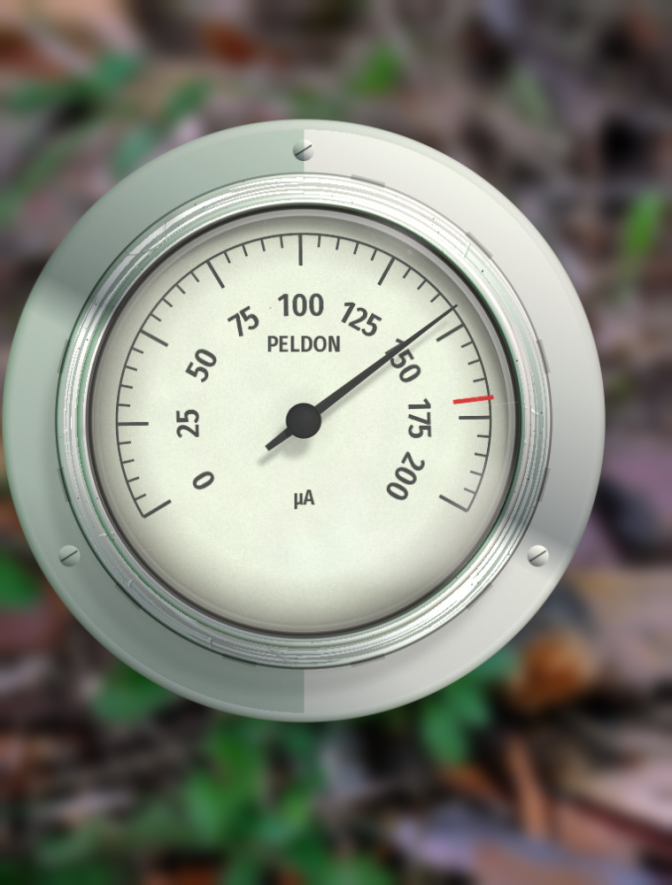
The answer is 145 µA
